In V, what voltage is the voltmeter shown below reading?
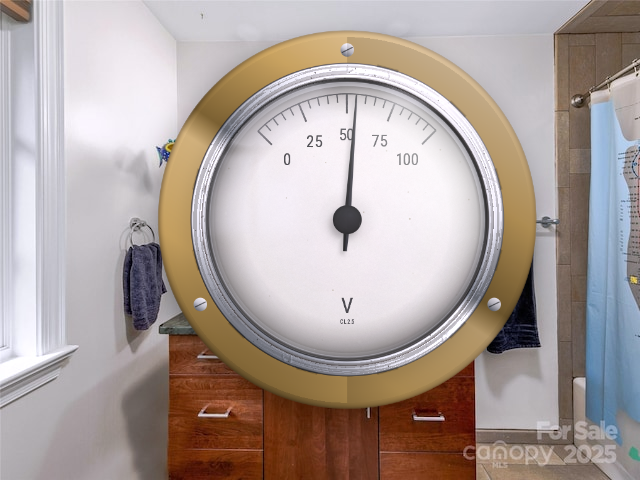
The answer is 55 V
